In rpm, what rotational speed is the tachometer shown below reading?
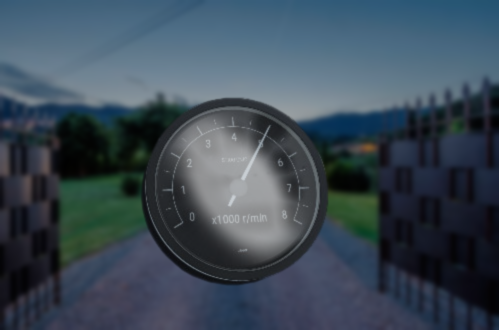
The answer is 5000 rpm
